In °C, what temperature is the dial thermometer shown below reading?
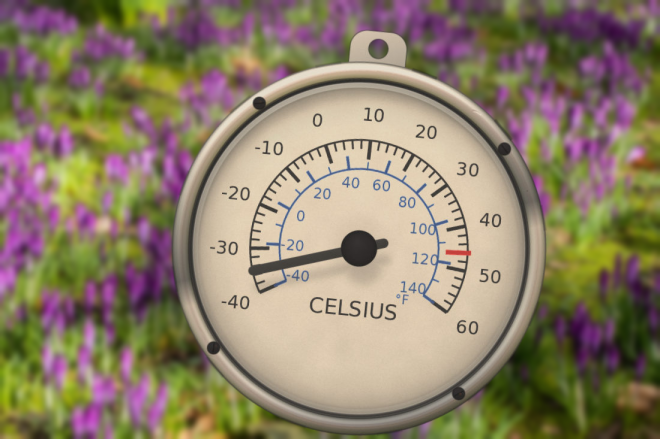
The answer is -35 °C
